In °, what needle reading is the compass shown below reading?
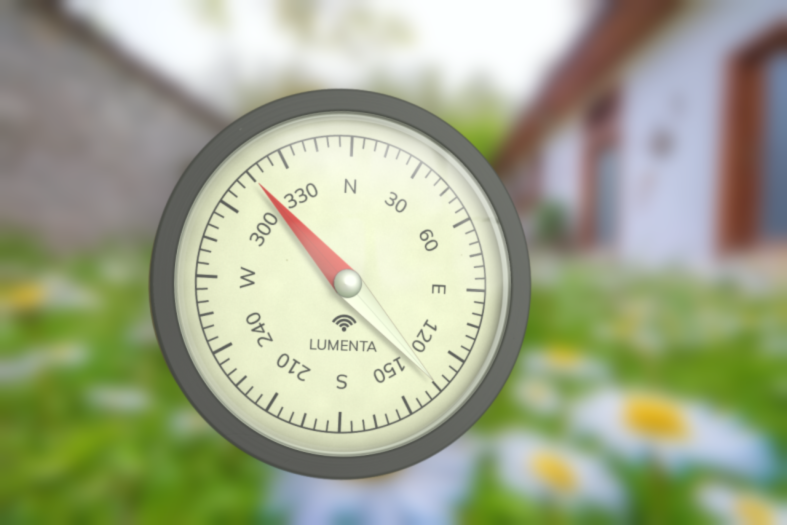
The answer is 315 °
